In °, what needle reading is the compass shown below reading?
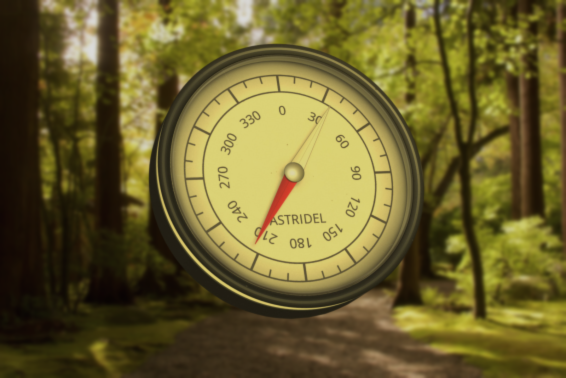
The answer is 215 °
